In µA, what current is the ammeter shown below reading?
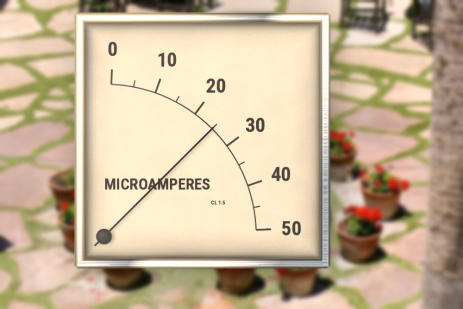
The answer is 25 µA
